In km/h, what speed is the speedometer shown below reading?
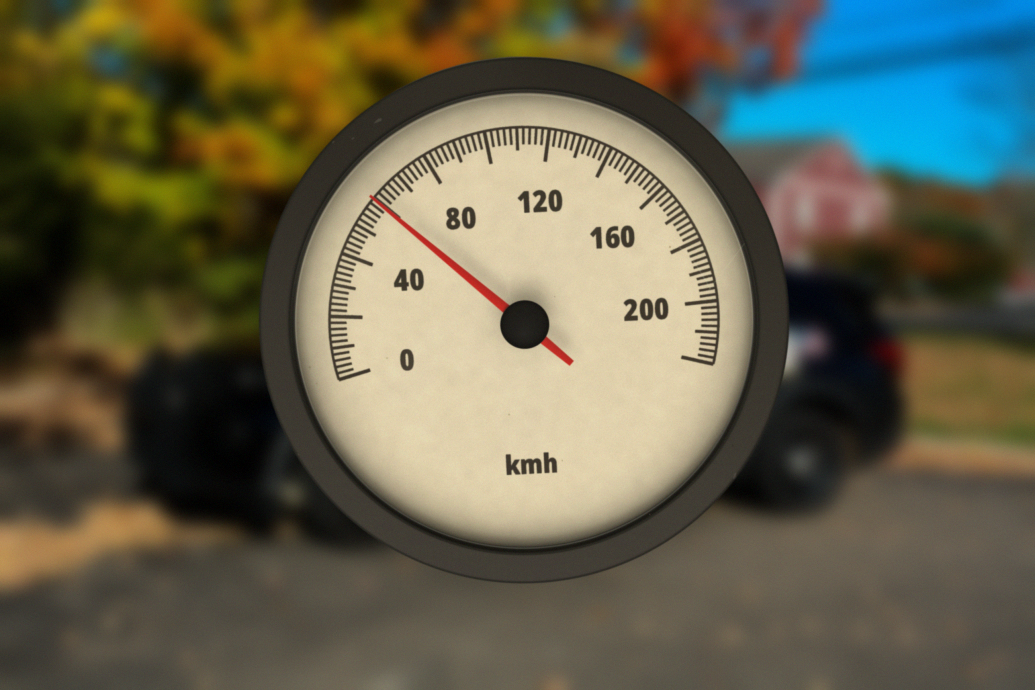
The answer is 60 km/h
